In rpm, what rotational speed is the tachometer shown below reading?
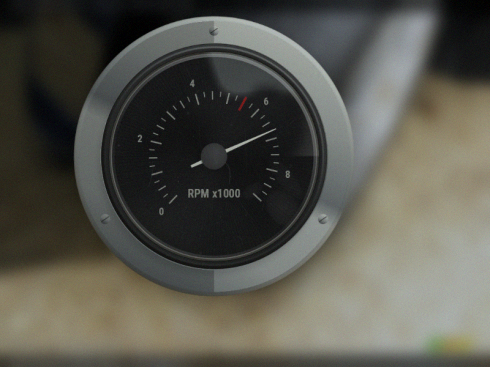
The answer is 6750 rpm
